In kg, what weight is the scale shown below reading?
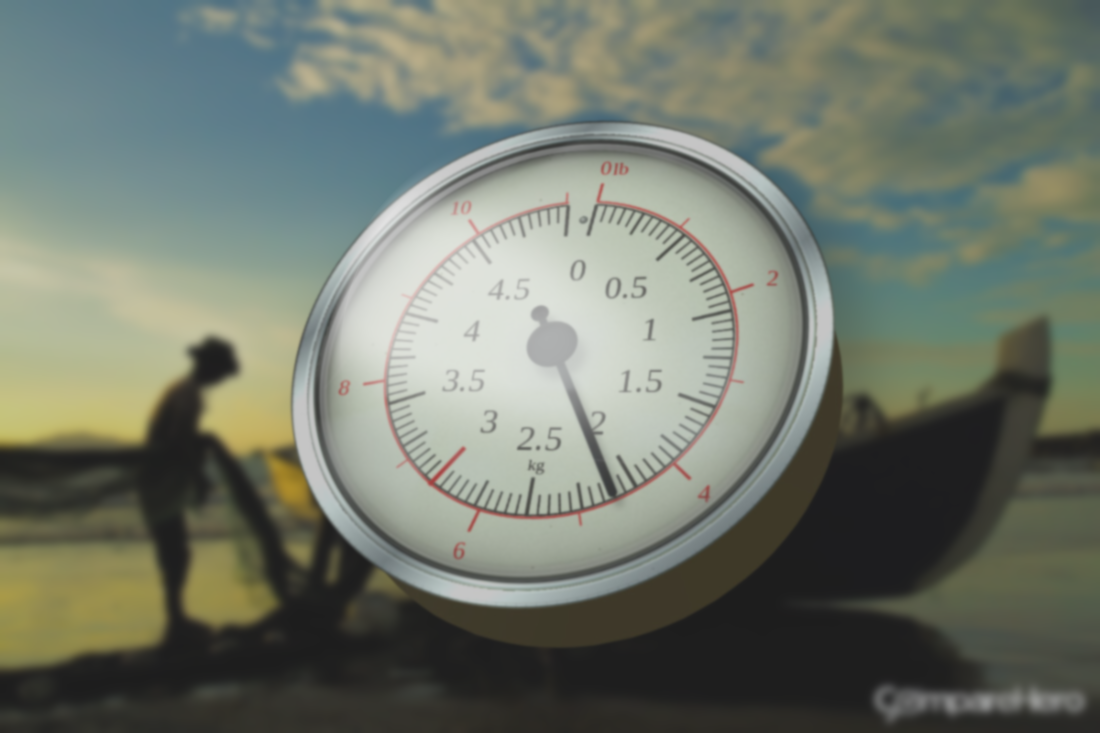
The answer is 2.1 kg
